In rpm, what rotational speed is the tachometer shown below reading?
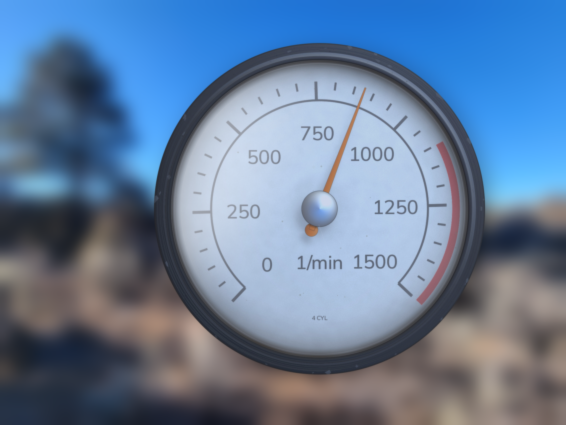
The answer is 875 rpm
